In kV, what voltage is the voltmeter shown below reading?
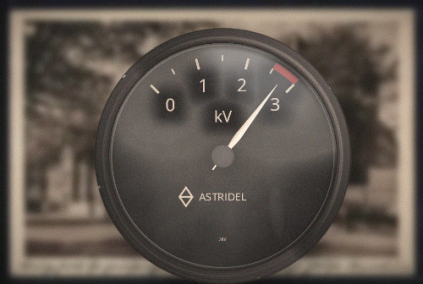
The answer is 2.75 kV
